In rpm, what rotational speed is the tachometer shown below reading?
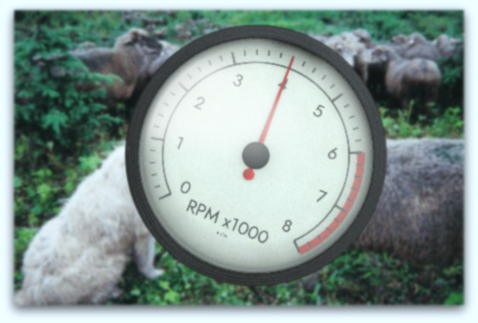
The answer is 4000 rpm
